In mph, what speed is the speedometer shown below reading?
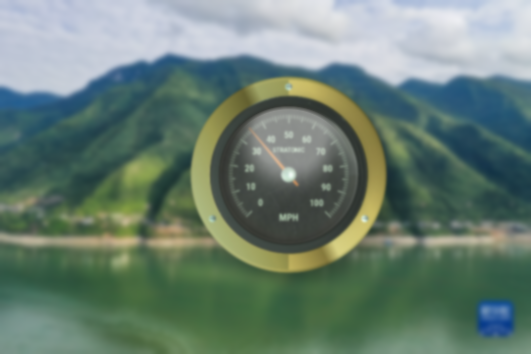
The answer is 35 mph
